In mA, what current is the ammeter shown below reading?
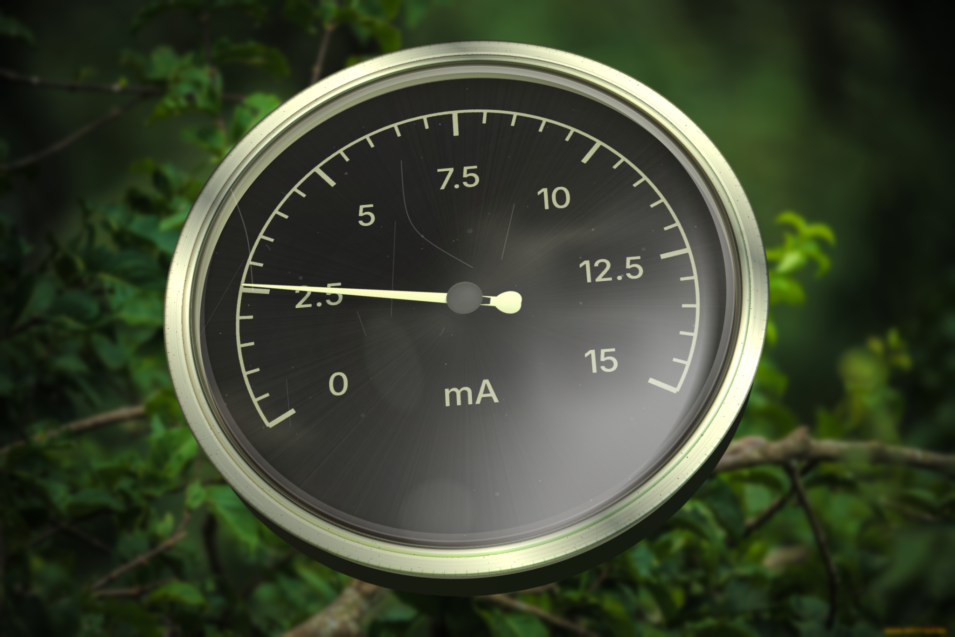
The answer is 2.5 mA
